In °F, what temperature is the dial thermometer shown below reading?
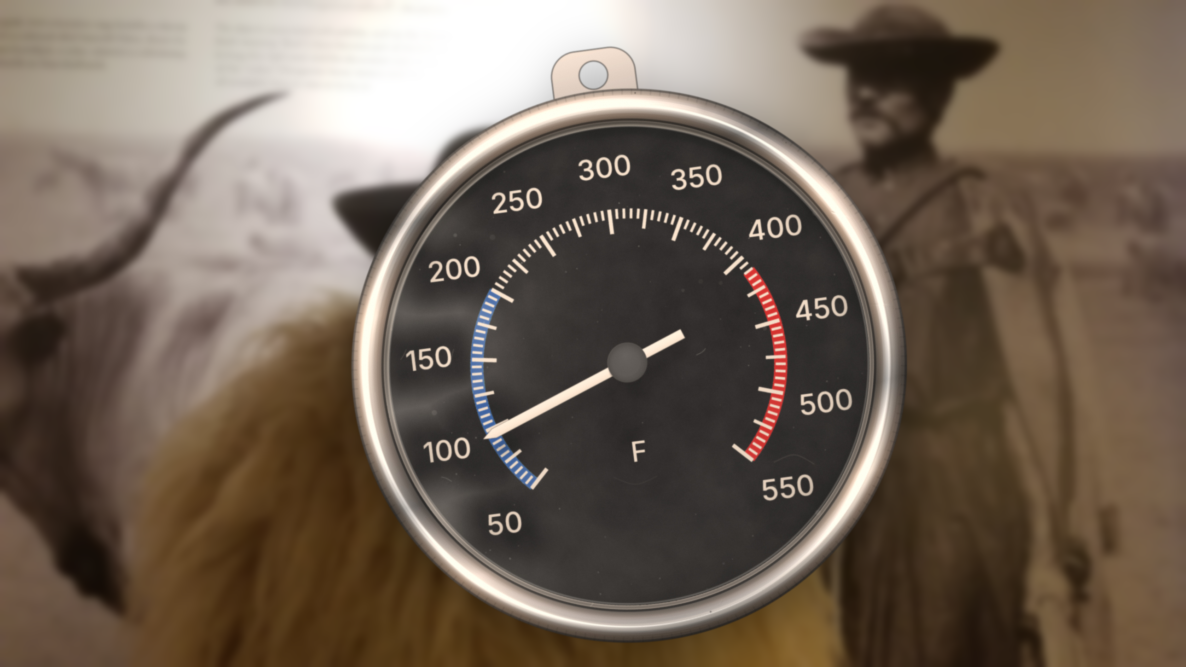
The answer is 95 °F
